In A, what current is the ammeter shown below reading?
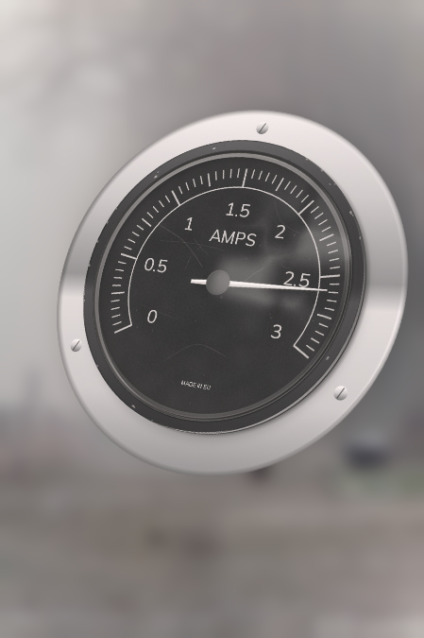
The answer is 2.6 A
